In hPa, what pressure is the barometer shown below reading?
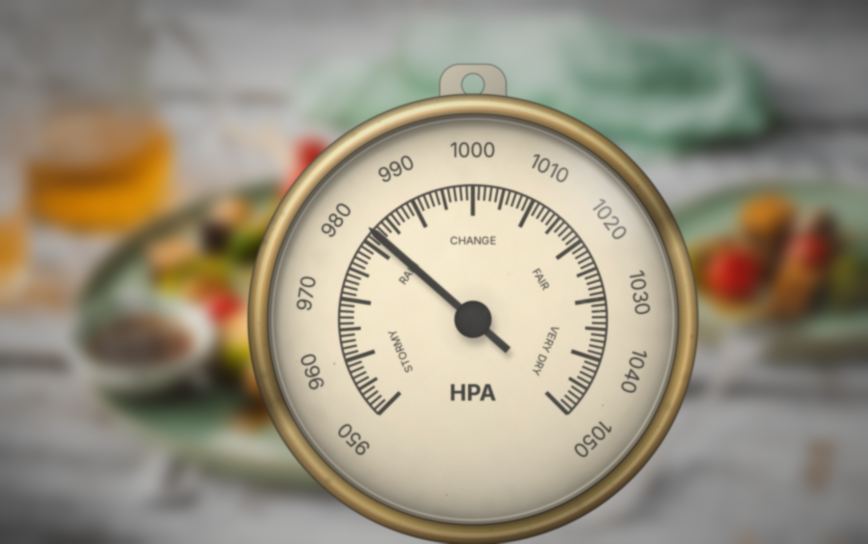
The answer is 982 hPa
